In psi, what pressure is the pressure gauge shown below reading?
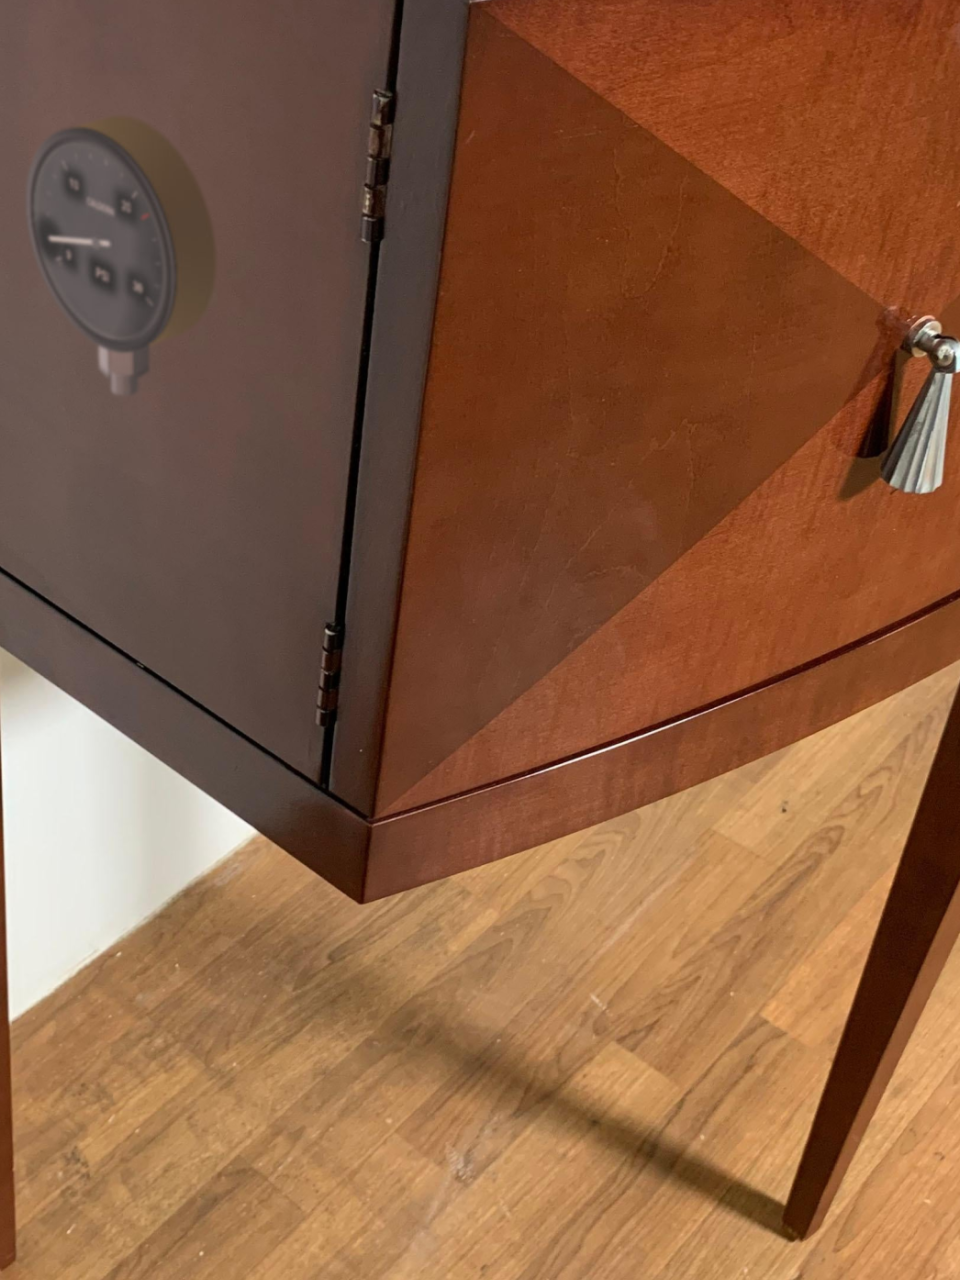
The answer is 2 psi
